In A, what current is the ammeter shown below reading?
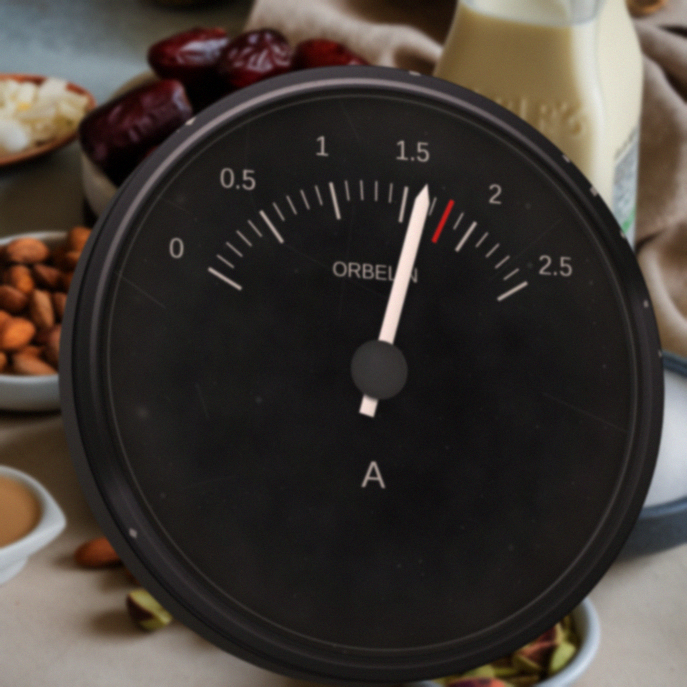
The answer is 1.6 A
